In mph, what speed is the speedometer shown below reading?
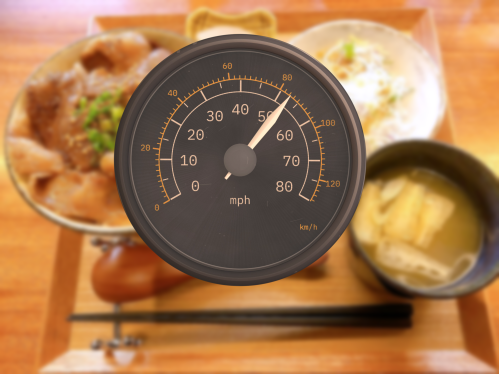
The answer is 52.5 mph
